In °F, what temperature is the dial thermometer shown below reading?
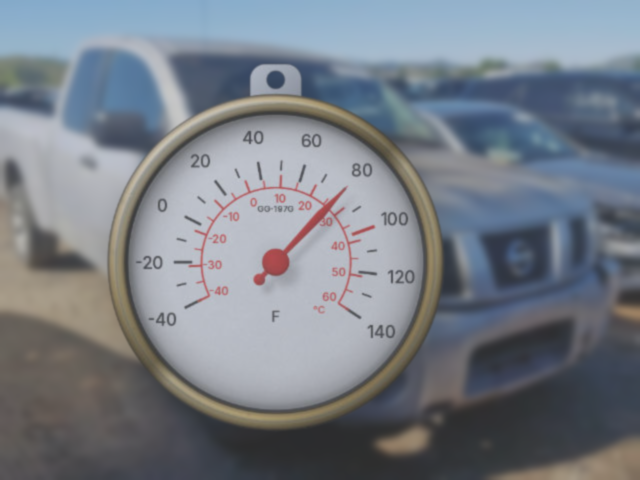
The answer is 80 °F
